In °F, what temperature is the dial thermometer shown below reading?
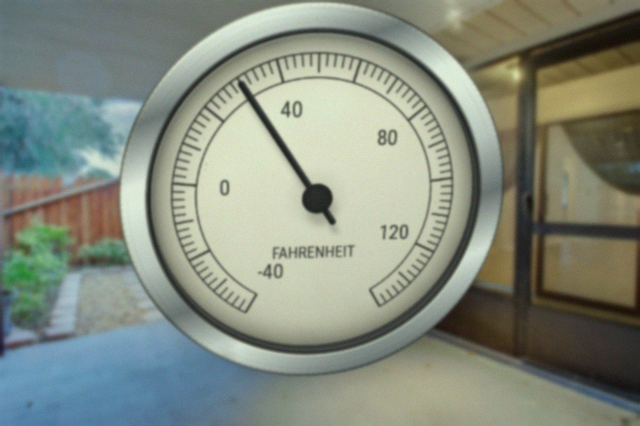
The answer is 30 °F
